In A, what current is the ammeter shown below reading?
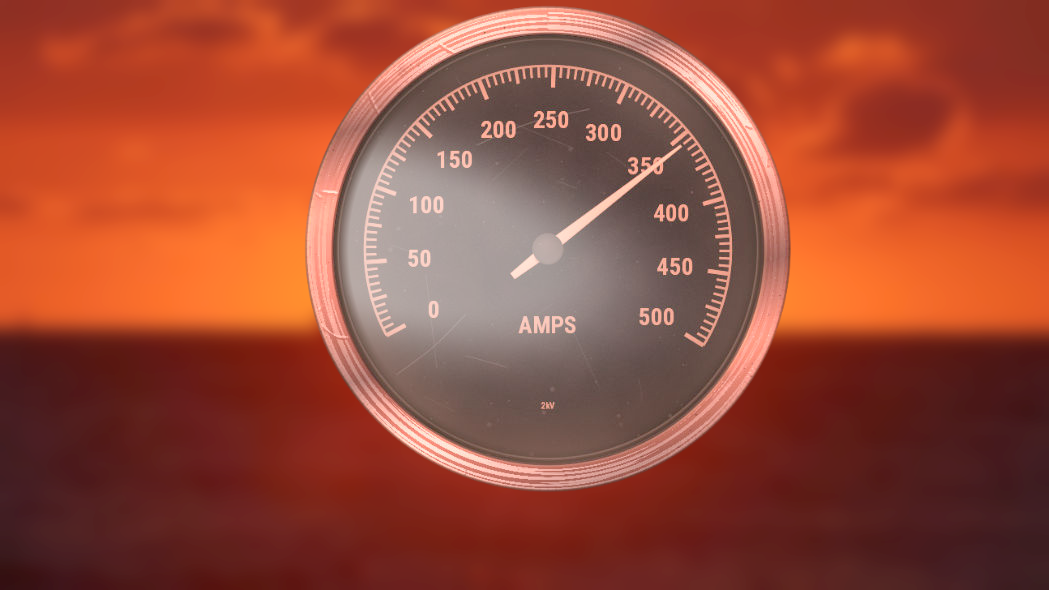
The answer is 355 A
